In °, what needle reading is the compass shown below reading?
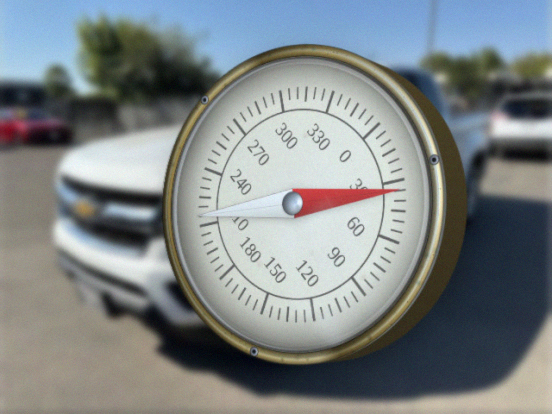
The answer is 35 °
